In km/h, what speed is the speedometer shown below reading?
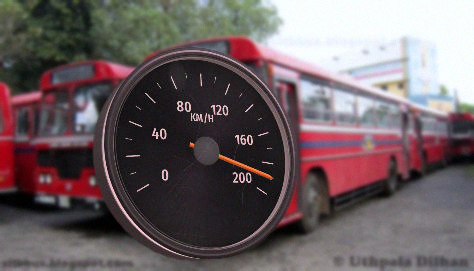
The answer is 190 km/h
